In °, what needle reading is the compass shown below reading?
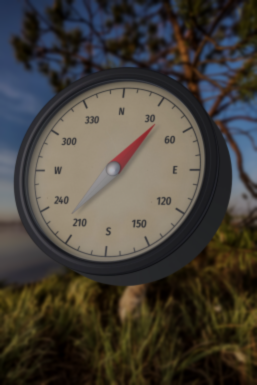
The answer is 40 °
